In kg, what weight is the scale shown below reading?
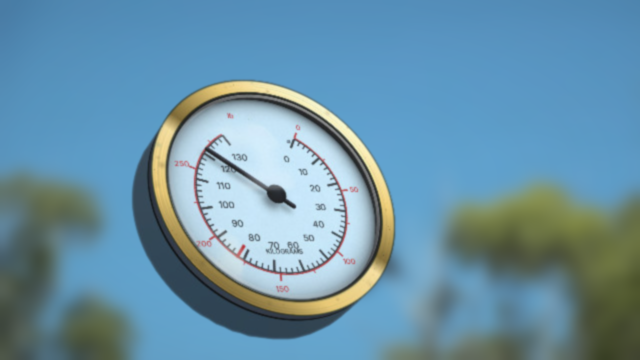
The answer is 120 kg
